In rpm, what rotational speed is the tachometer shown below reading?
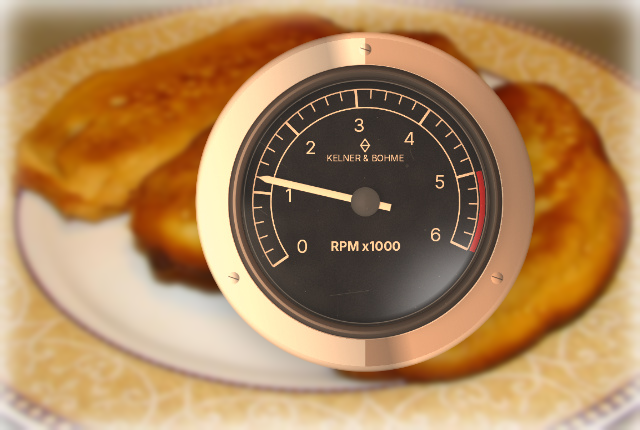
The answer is 1200 rpm
